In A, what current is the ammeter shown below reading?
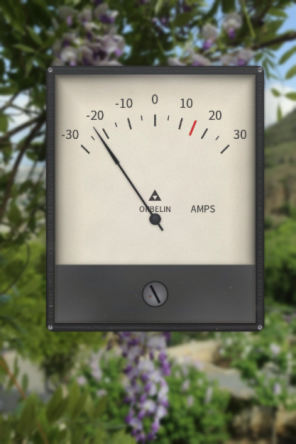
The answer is -22.5 A
